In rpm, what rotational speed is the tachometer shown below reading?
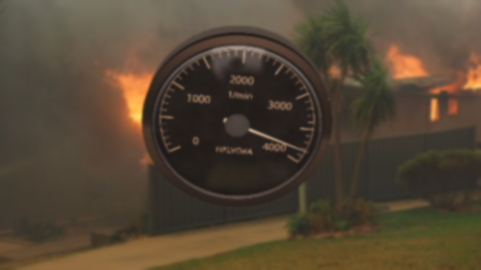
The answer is 3800 rpm
